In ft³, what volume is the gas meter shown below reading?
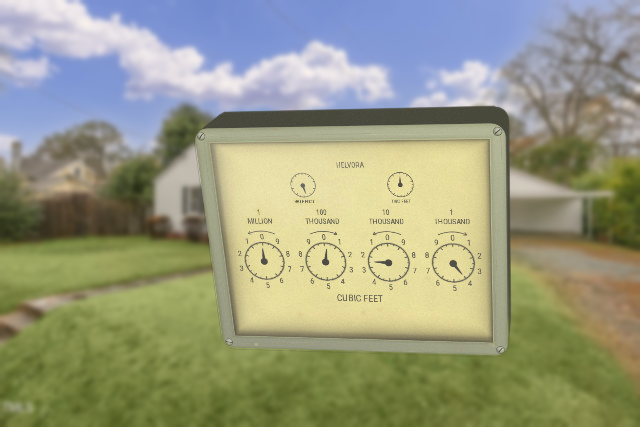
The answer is 2400 ft³
